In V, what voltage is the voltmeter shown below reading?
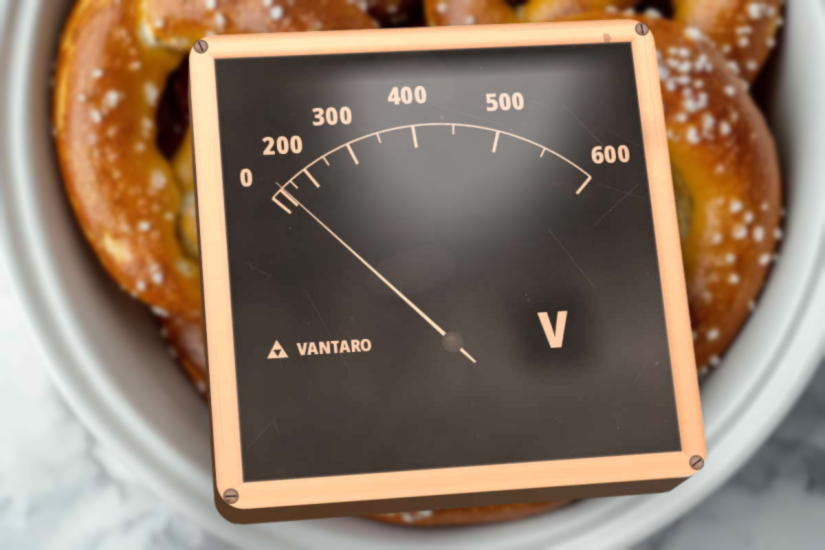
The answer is 100 V
